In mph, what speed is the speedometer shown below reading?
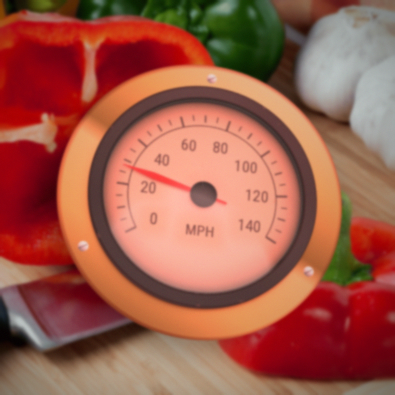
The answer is 27.5 mph
